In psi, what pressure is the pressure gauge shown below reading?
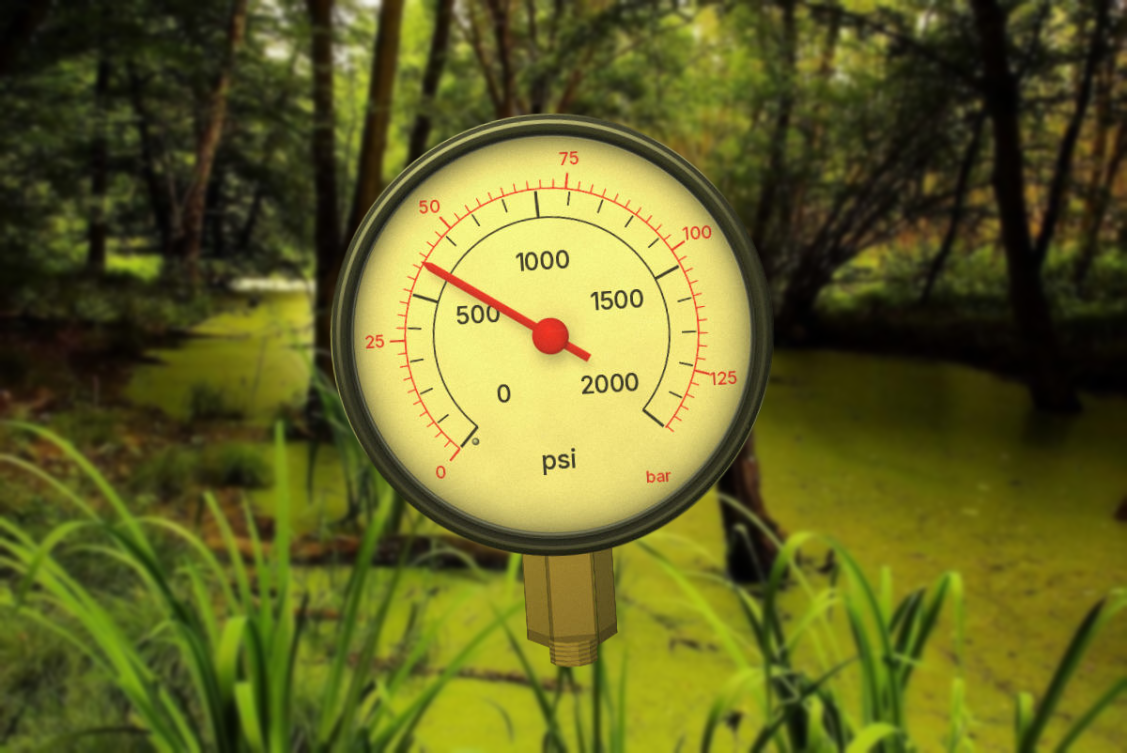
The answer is 600 psi
